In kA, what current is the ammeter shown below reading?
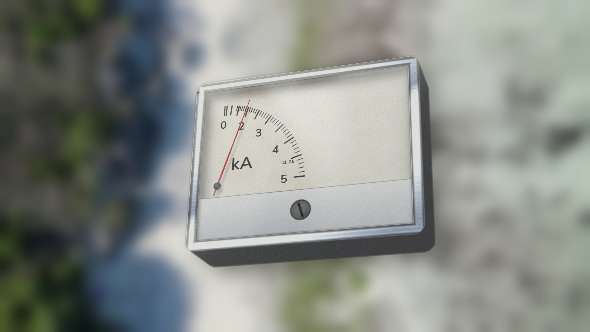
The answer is 2 kA
